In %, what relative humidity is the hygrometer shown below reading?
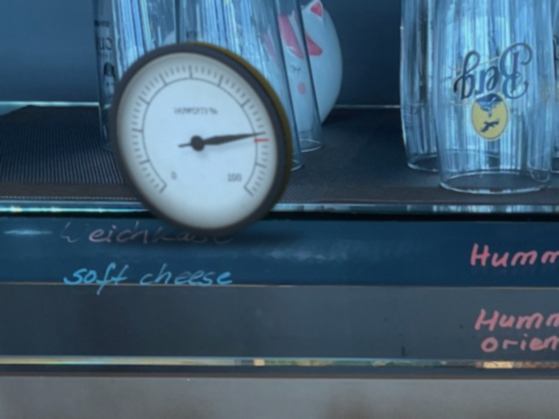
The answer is 80 %
